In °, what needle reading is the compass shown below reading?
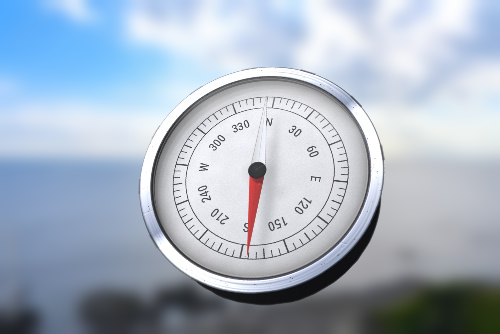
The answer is 175 °
